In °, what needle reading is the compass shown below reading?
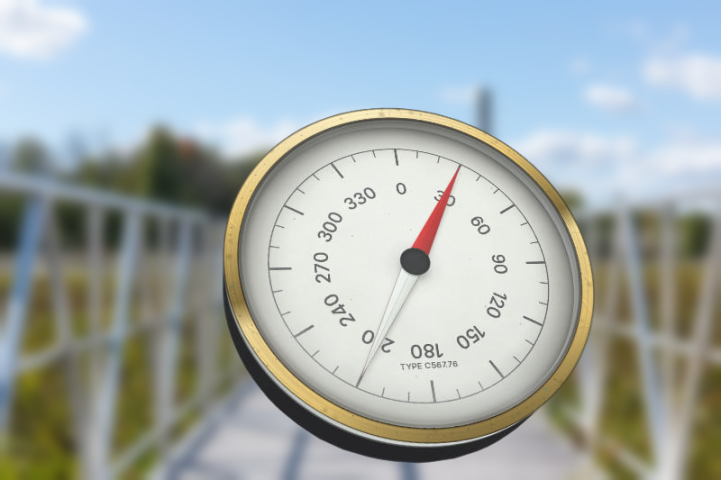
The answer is 30 °
